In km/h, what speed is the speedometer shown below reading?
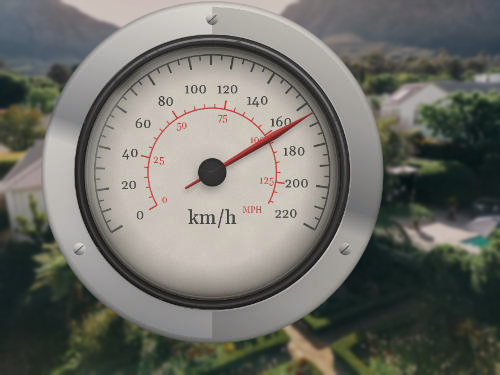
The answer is 165 km/h
